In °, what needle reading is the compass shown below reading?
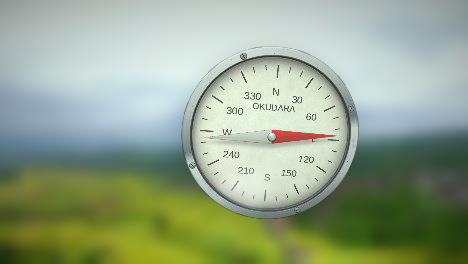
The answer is 85 °
